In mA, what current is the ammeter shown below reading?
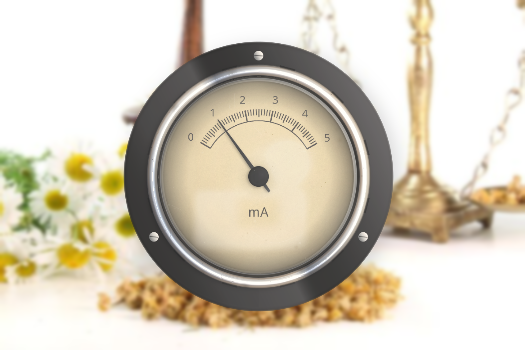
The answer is 1 mA
